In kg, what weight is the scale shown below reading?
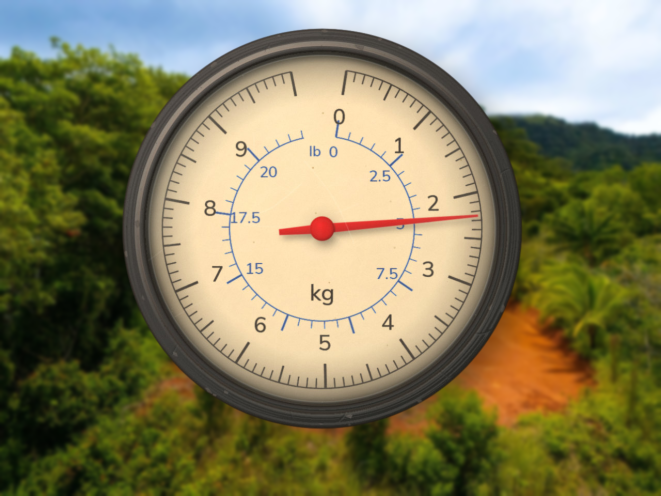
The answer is 2.25 kg
